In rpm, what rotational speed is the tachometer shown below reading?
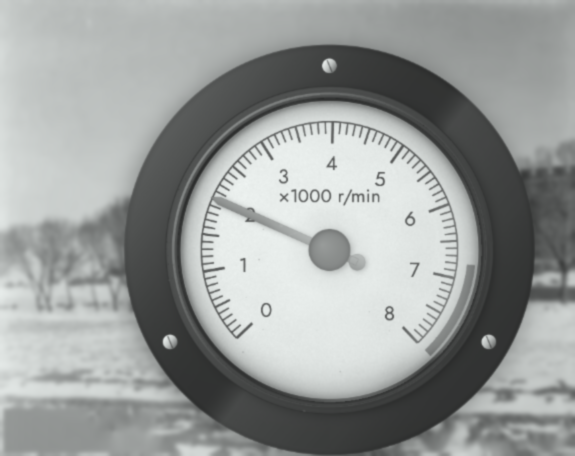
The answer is 2000 rpm
